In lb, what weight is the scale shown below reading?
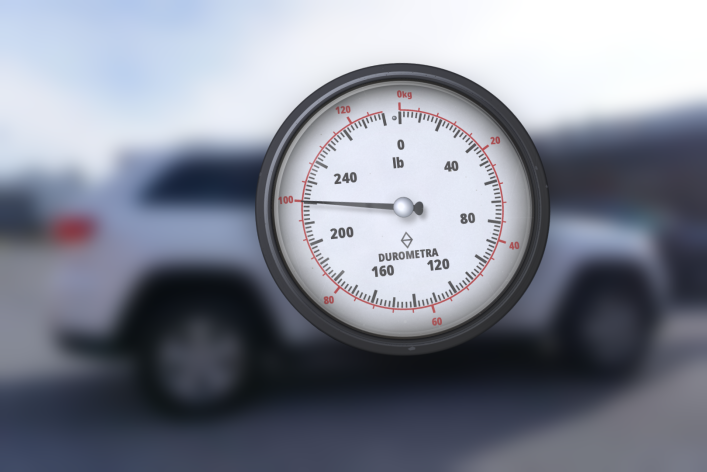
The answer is 220 lb
